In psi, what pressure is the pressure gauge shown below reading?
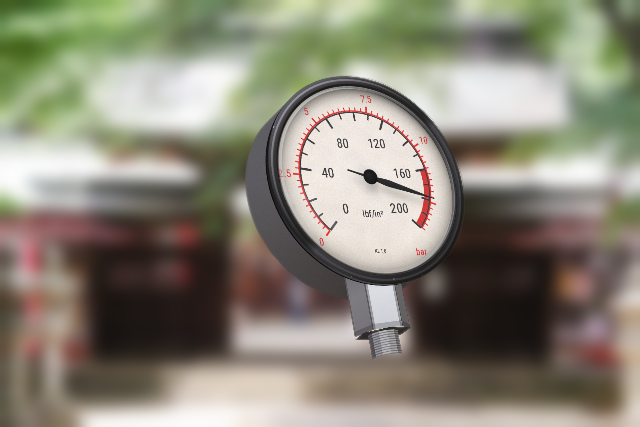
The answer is 180 psi
